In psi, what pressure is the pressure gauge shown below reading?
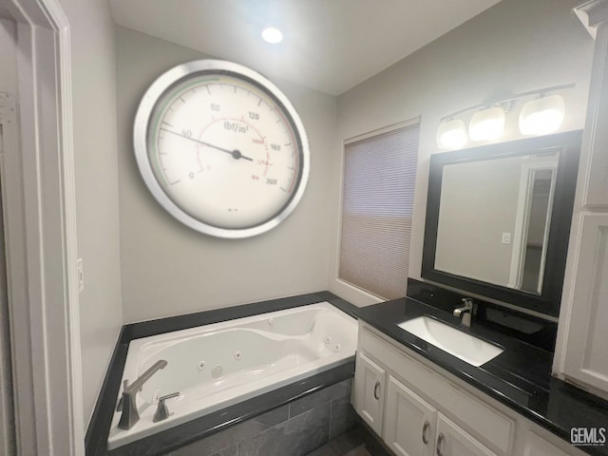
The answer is 35 psi
